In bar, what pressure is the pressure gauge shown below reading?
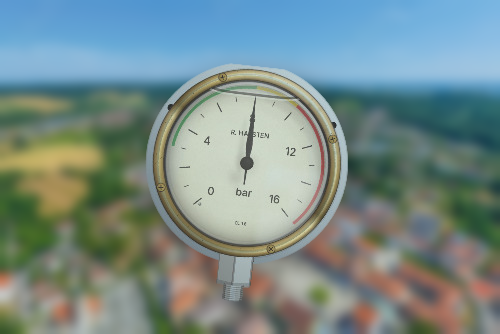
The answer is 8 bar
